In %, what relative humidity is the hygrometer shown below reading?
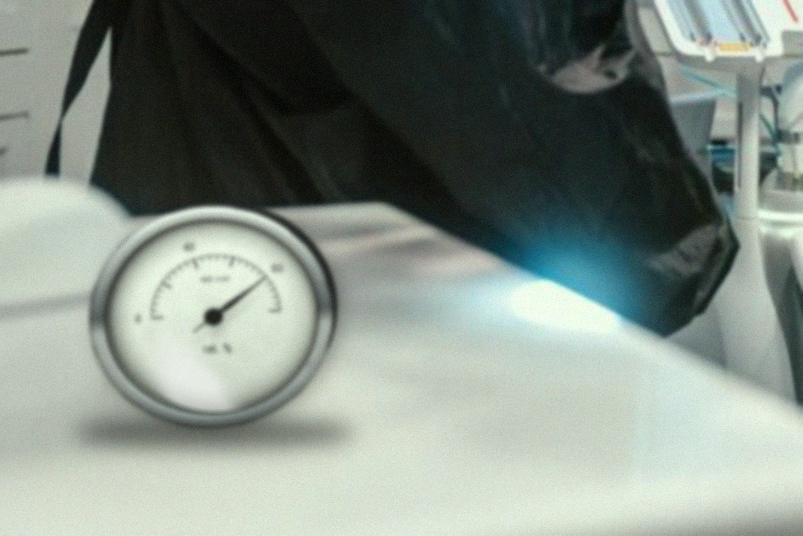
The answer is 80 %
